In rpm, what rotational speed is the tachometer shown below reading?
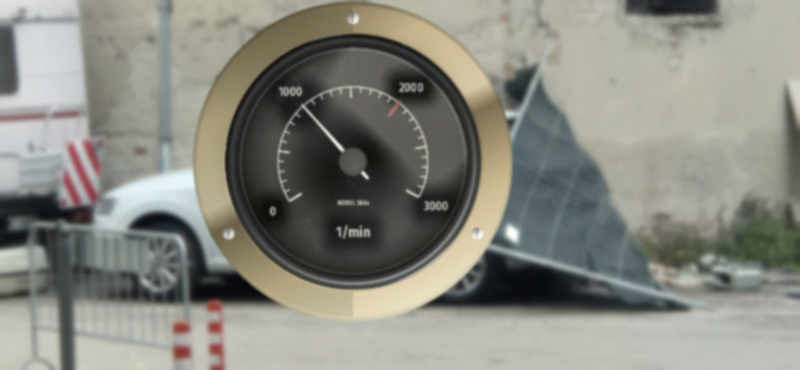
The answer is 1000 rpm
